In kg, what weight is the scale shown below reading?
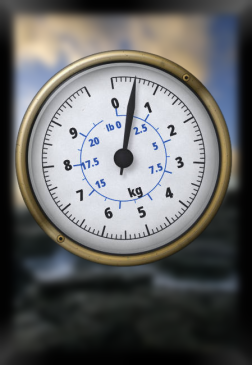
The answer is 0.5 kg
